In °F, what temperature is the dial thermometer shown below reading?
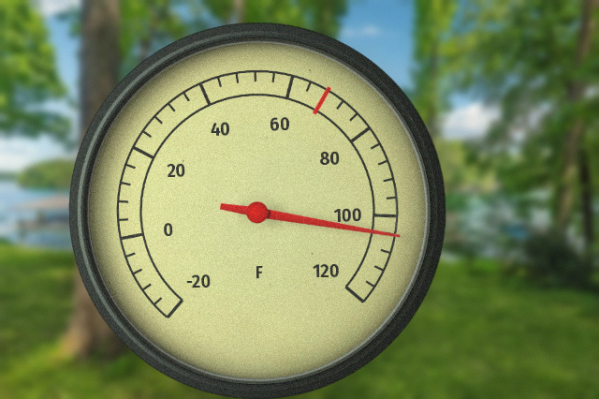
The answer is 104 °F
